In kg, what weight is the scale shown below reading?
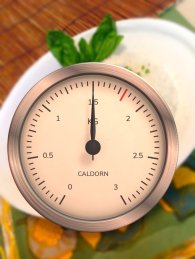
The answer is 1.5 kg
